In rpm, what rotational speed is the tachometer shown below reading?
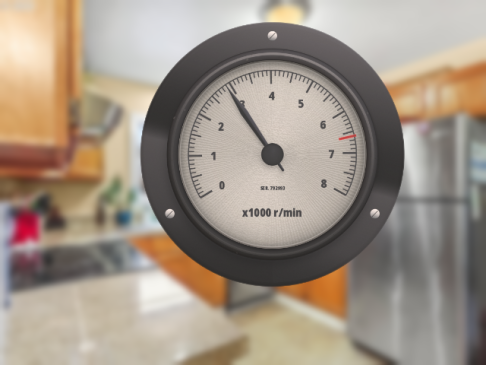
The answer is 2900 rpm
